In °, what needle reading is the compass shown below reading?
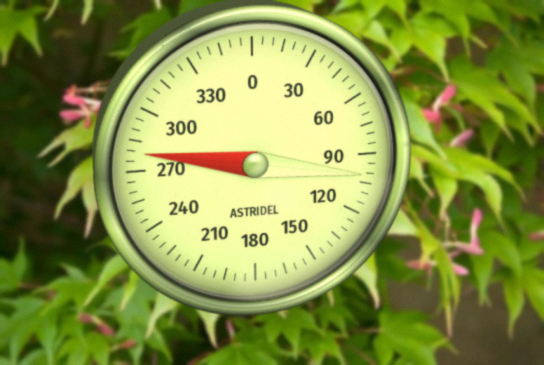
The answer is 280 °
